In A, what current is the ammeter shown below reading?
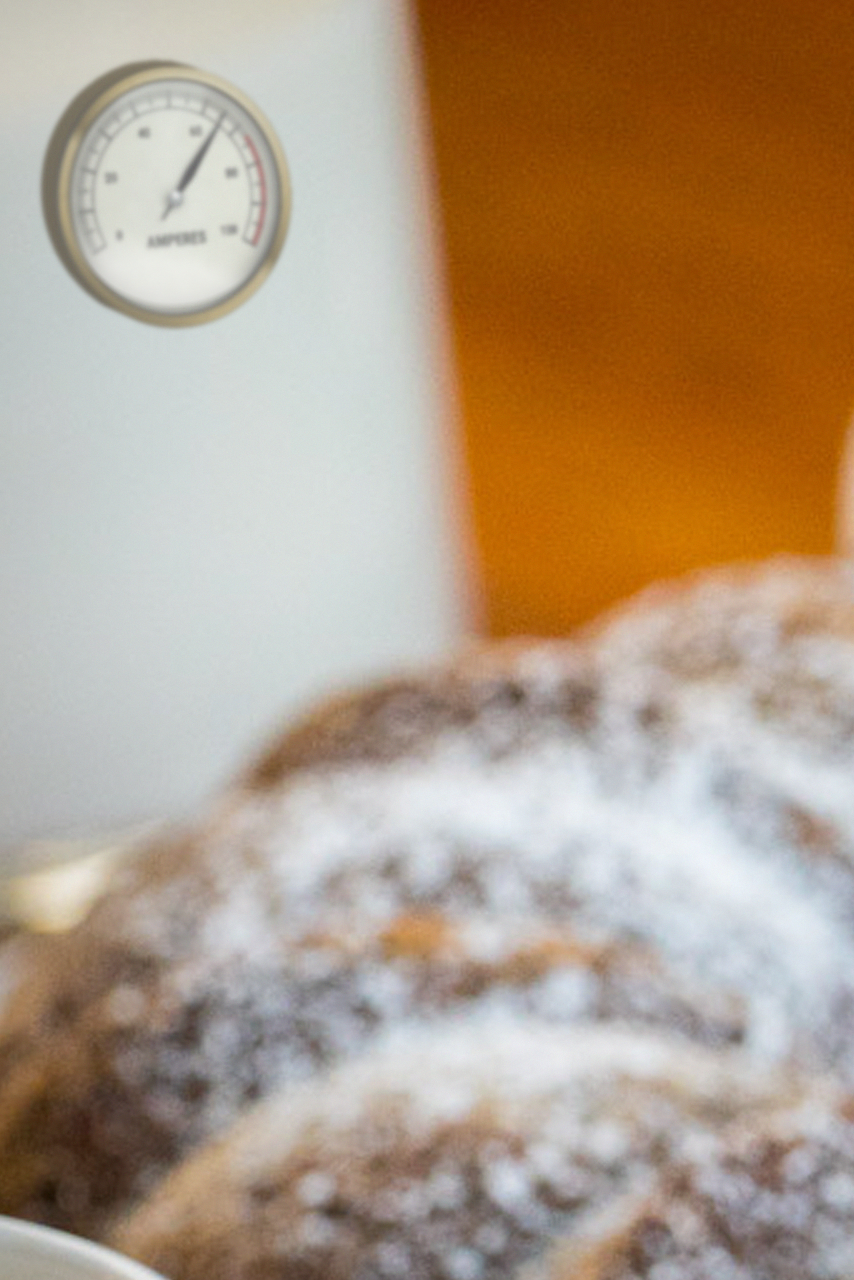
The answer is 65 A
